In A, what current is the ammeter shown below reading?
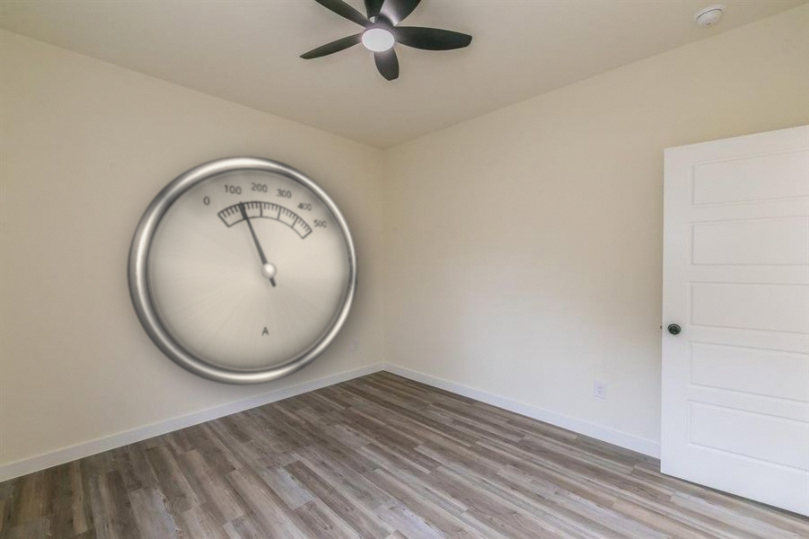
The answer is 100 A
